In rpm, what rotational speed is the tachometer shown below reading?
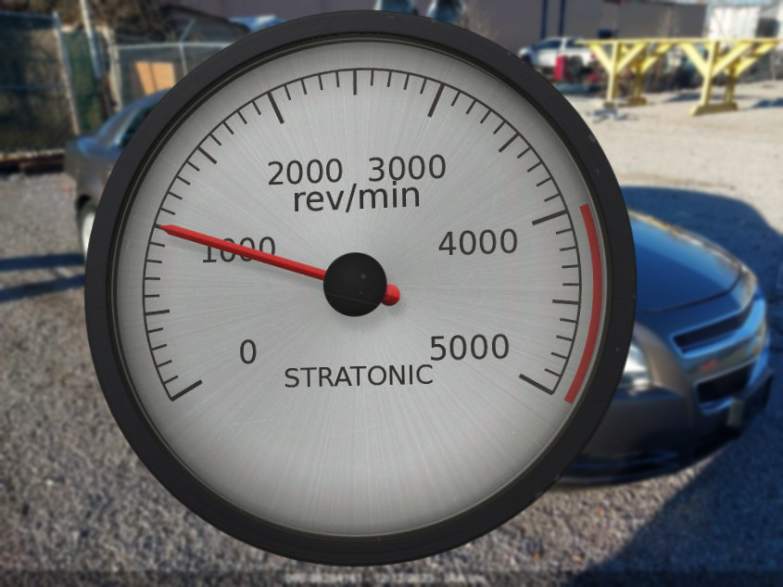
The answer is 1000 rpm
